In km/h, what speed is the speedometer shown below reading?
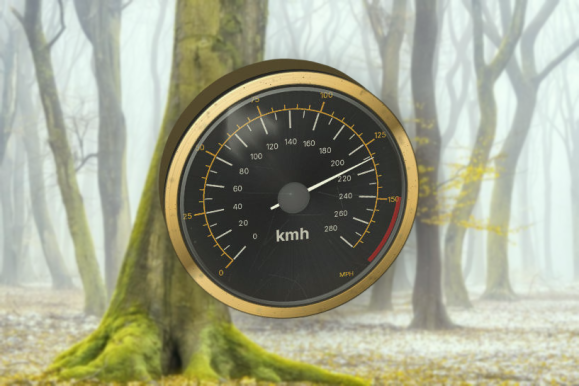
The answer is 210 km/h
